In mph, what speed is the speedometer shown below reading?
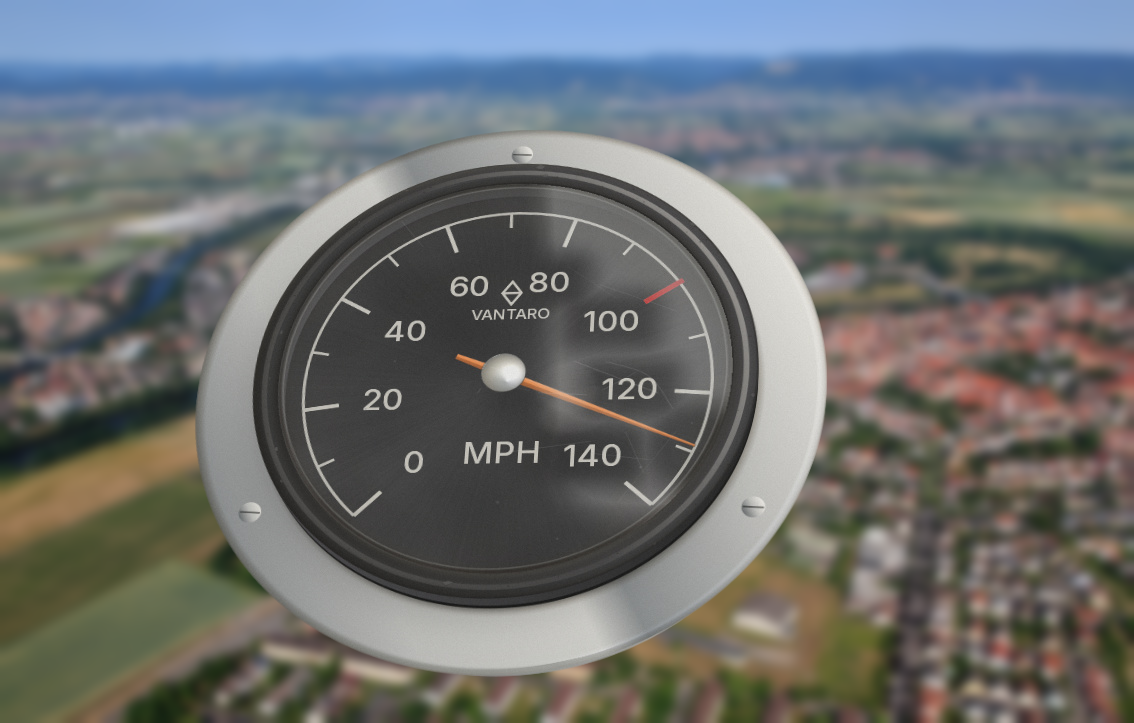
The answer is 130 mph
